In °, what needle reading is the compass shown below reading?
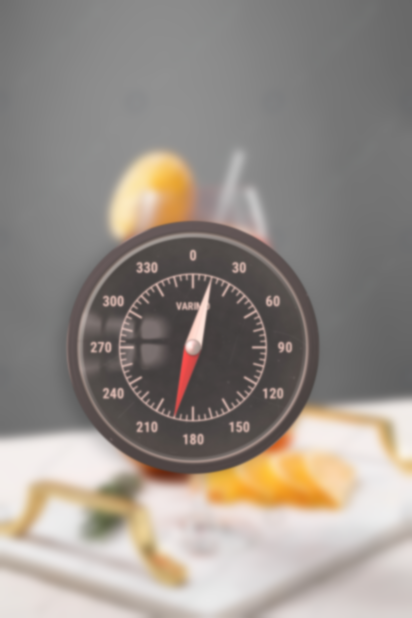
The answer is 195 °
